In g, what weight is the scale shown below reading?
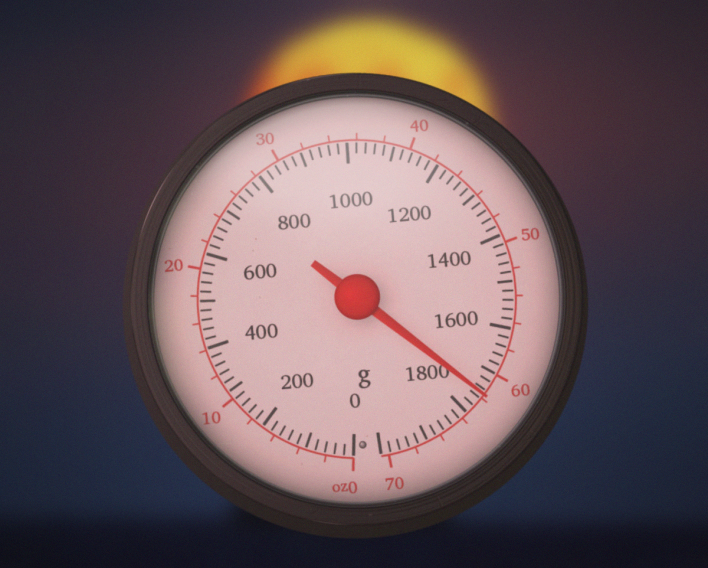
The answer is 1750 g
